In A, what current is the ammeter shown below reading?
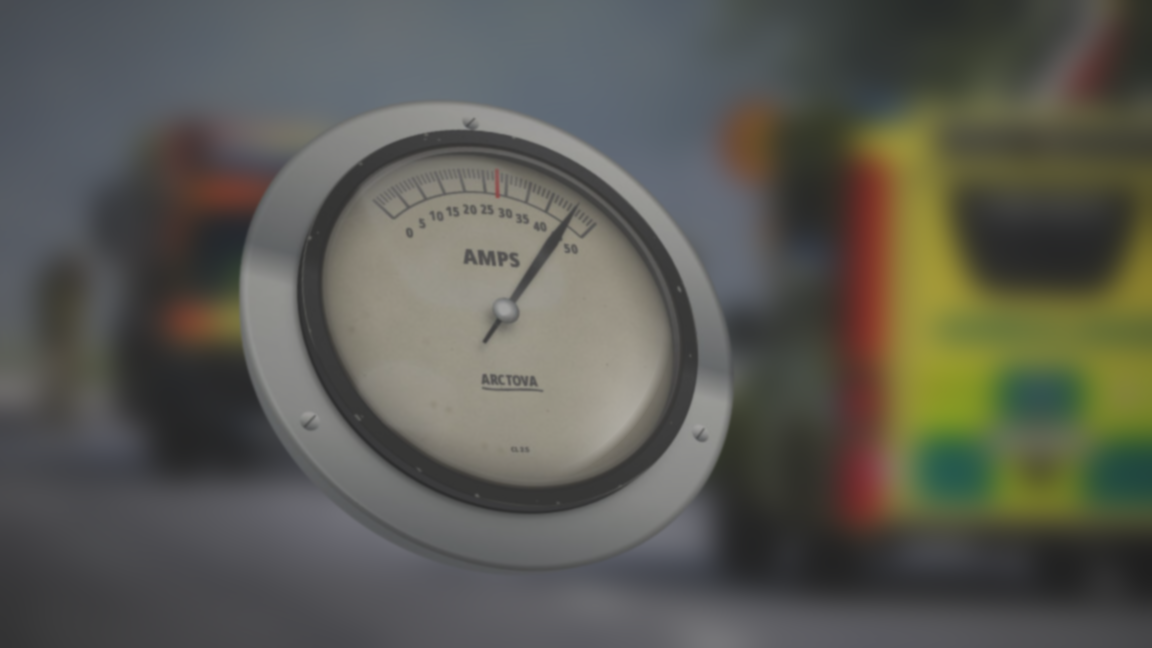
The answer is 45 A
